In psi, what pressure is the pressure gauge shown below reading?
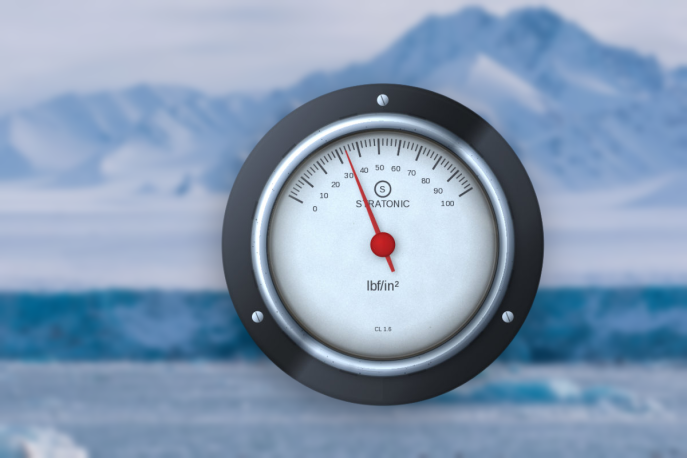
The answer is 34 psi
